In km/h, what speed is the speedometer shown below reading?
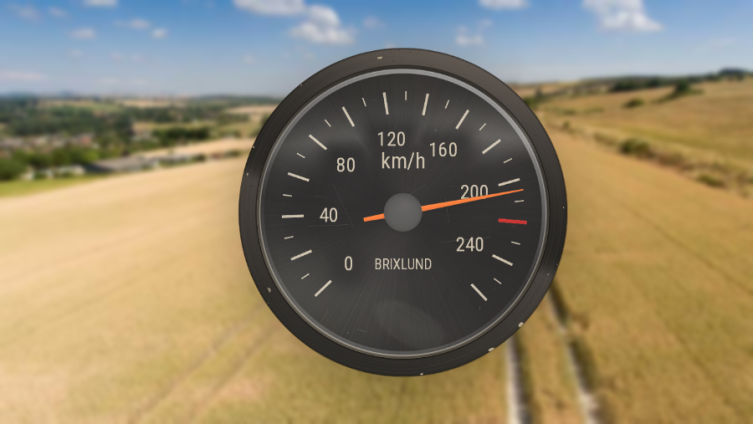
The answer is 205 km/h
